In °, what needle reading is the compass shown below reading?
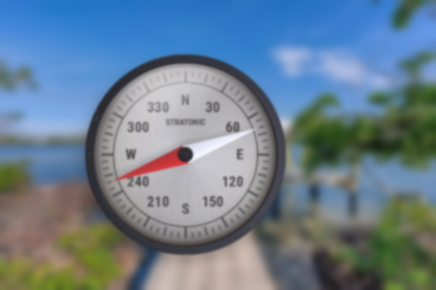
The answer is 250 °
